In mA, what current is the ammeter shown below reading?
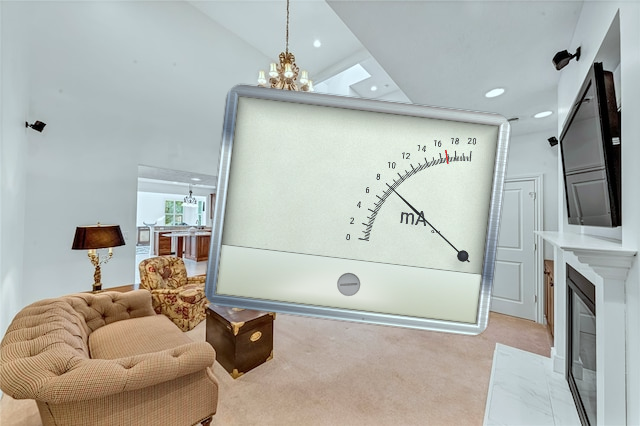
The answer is 8 mA
